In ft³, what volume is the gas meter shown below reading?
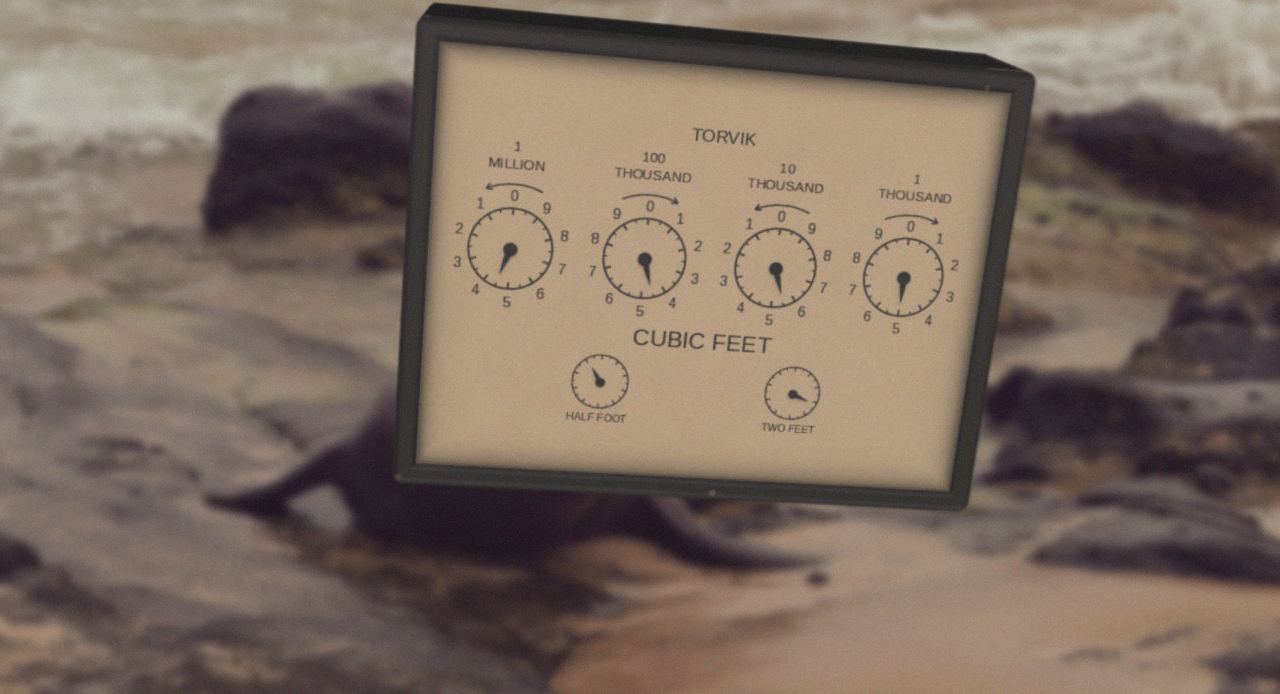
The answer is 445500 ft³
